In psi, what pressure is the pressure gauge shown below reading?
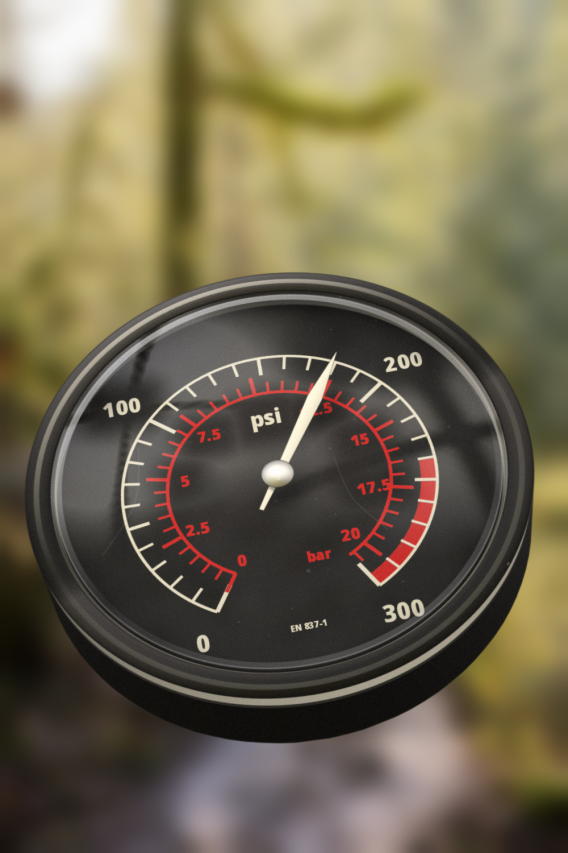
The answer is 180 psi
